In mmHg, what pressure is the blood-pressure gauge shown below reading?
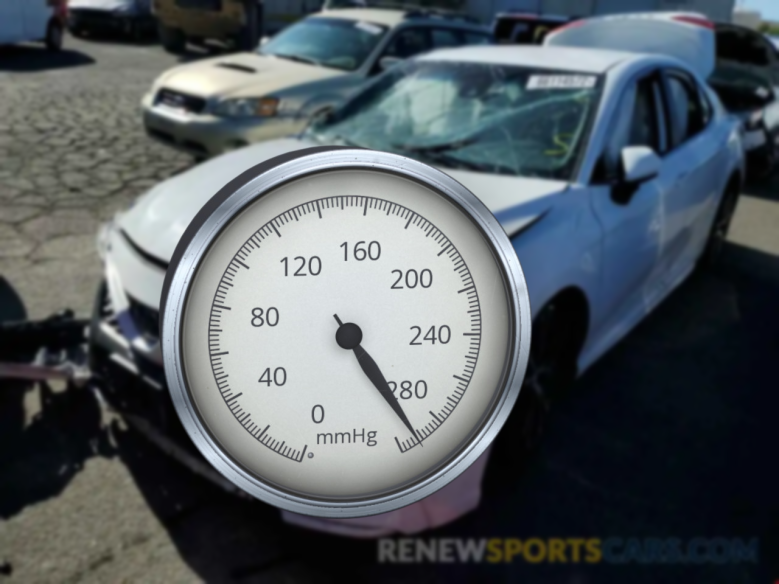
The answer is 292 mmHg
